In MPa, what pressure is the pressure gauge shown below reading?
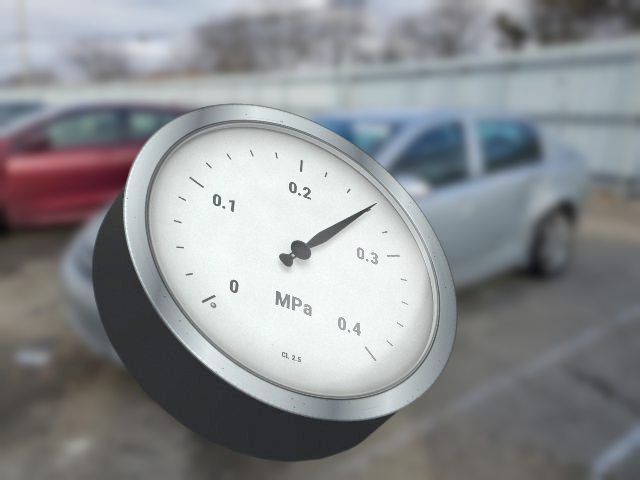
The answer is 0.26 MPa
